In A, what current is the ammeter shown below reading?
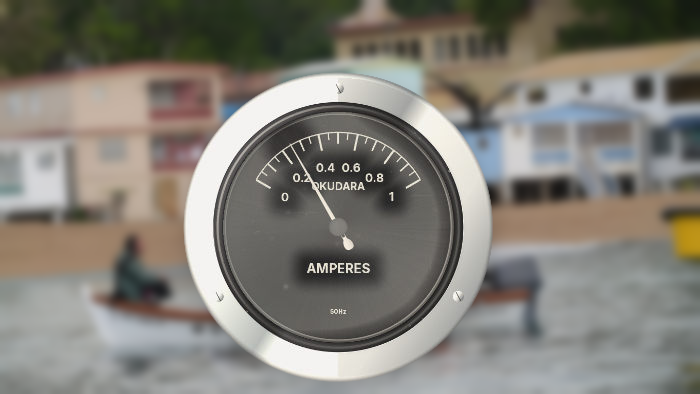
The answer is 0.25 A
